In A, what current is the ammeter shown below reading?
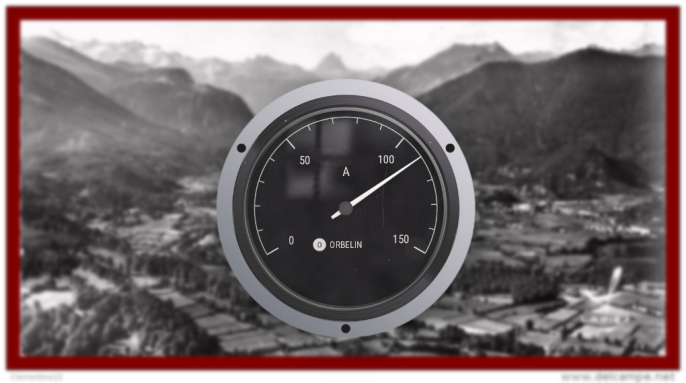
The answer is 110 A
